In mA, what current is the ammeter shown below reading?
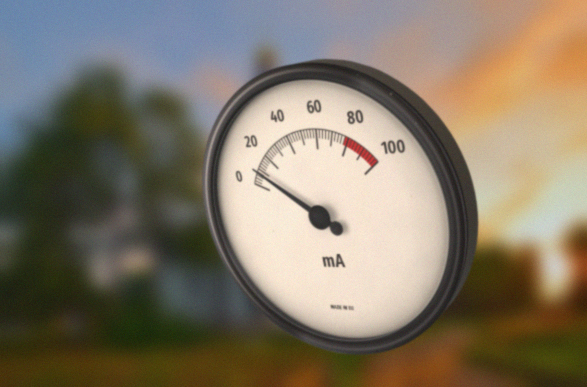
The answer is 10 mA
